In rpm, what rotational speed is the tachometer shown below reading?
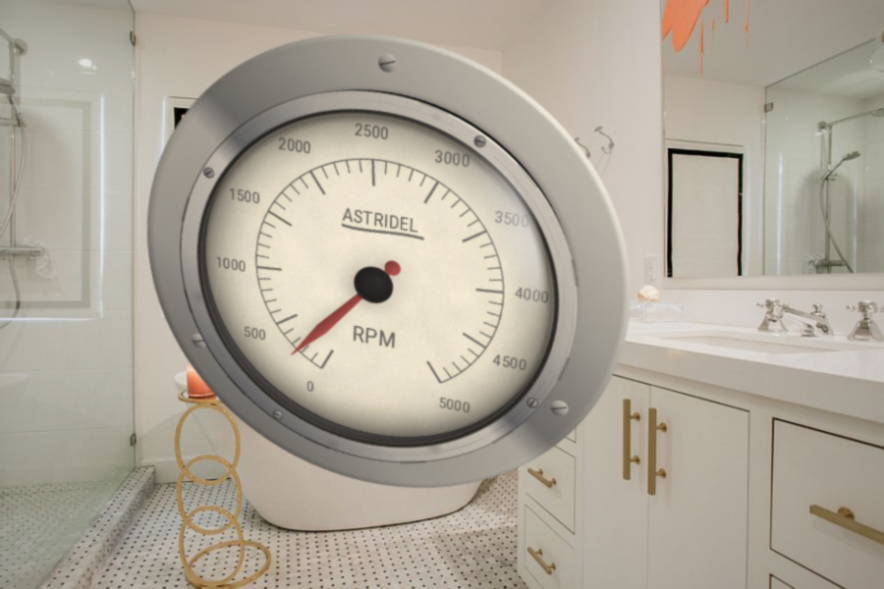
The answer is 250 rpm
